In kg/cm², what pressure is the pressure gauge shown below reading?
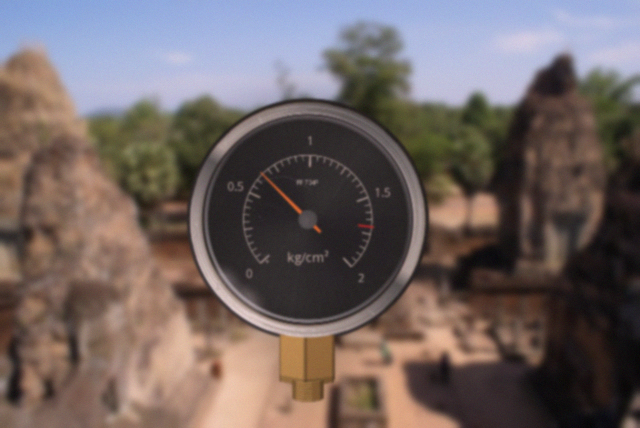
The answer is 0.65 kg/cm²
